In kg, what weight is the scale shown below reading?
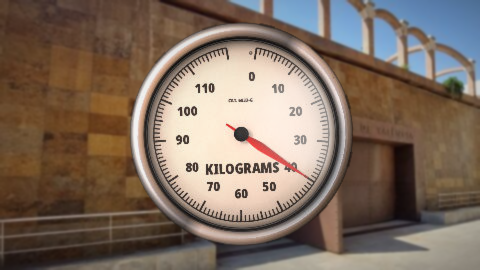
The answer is 40 kg
